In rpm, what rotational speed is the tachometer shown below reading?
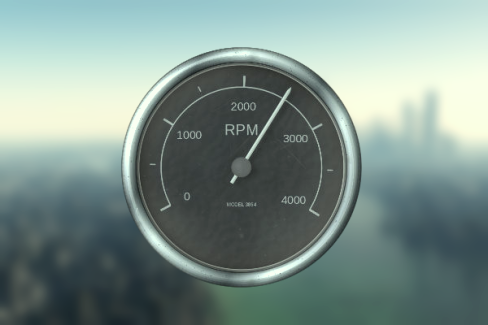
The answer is 2500 rpm
